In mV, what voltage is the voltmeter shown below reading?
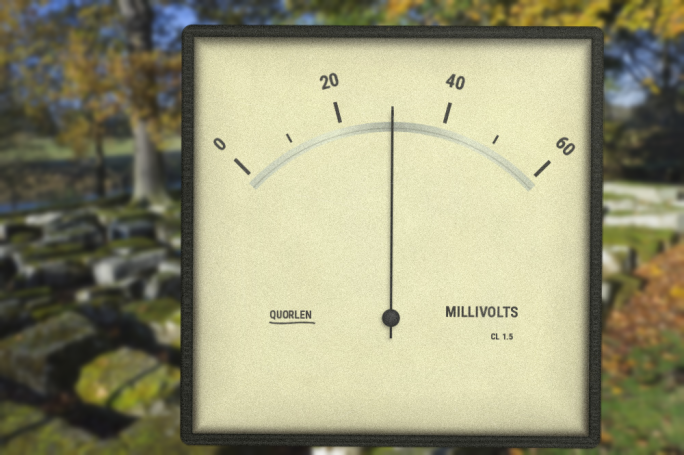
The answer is 30 mV
